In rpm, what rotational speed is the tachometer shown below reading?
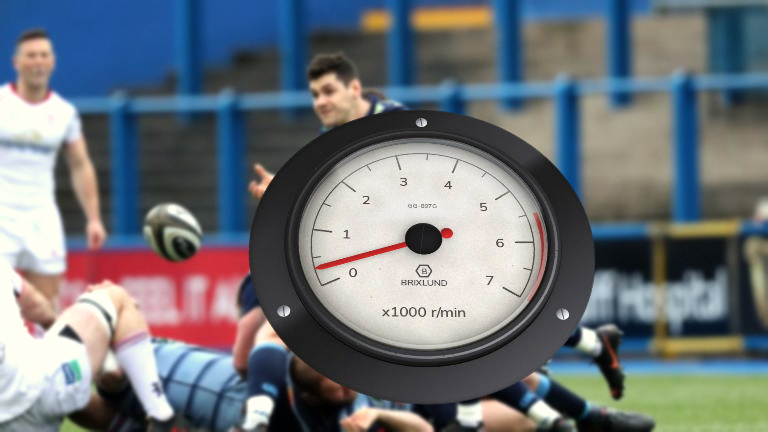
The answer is 250 rpm
